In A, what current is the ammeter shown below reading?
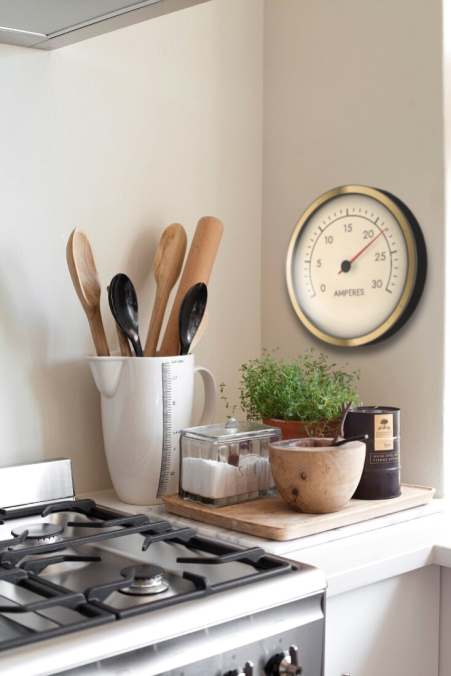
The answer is 22 A
